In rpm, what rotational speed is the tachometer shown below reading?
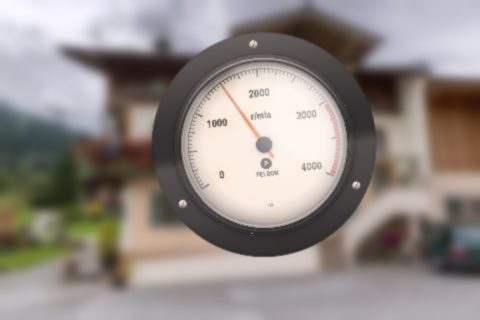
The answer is 1500 rpm
